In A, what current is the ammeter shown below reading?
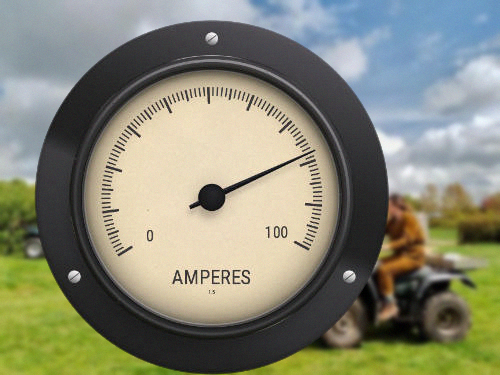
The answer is 78 A
